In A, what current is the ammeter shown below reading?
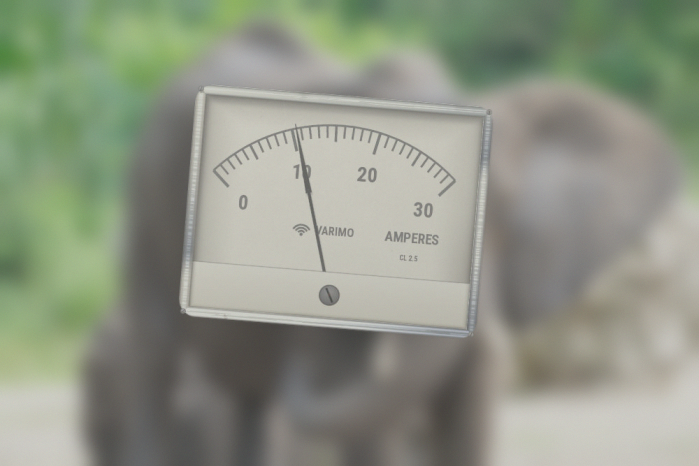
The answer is 10.5 A
